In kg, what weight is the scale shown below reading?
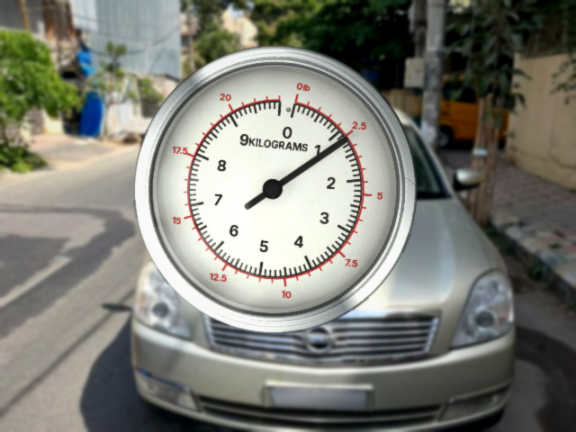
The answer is 1.2 kg
